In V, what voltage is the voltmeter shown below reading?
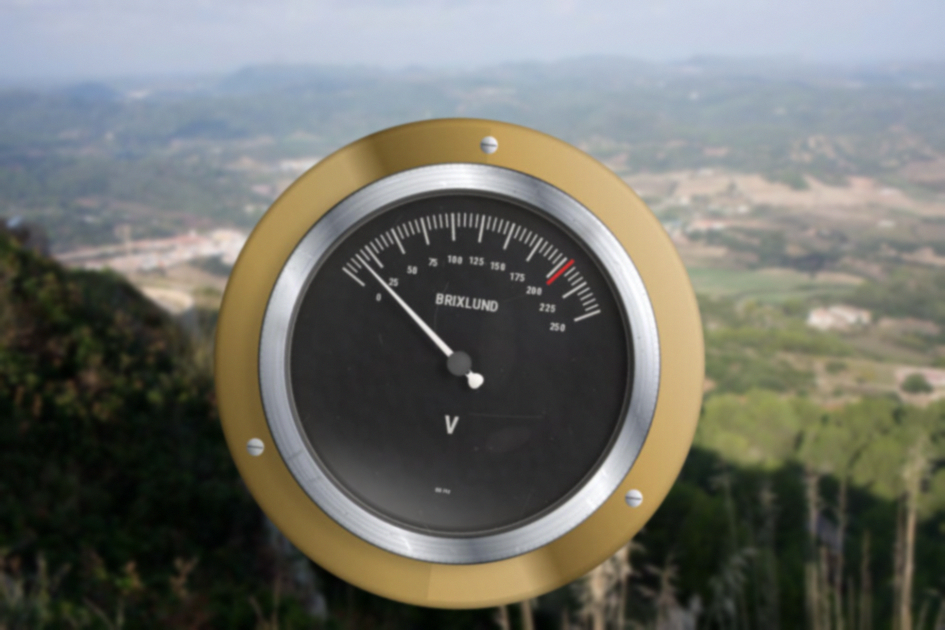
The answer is 15 V
